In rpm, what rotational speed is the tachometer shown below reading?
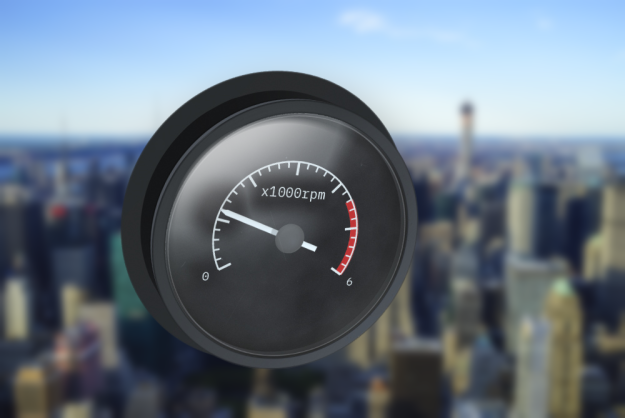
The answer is 1200 rpm
